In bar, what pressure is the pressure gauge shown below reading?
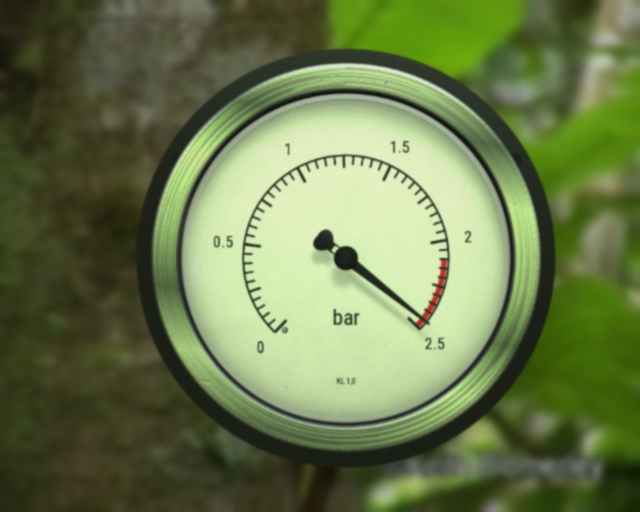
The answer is 2.45 bar
